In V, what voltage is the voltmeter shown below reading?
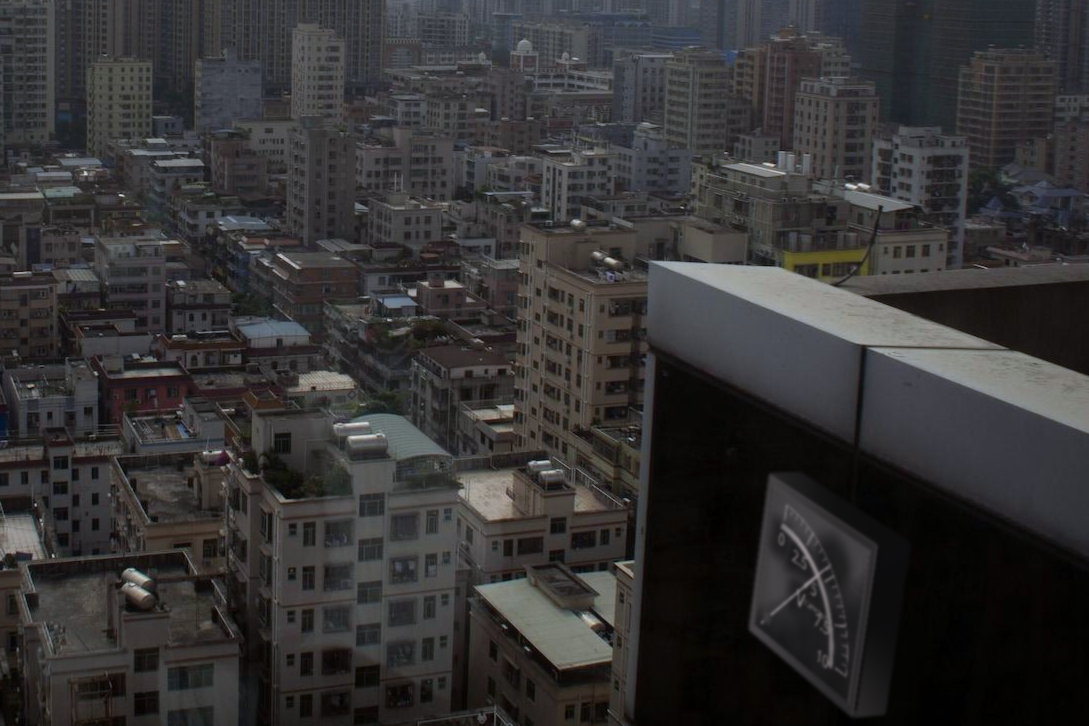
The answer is 4.5 V
